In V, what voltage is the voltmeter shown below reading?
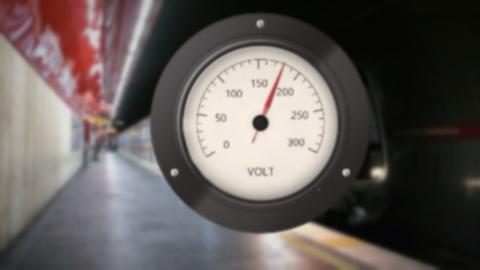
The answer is 180 V
